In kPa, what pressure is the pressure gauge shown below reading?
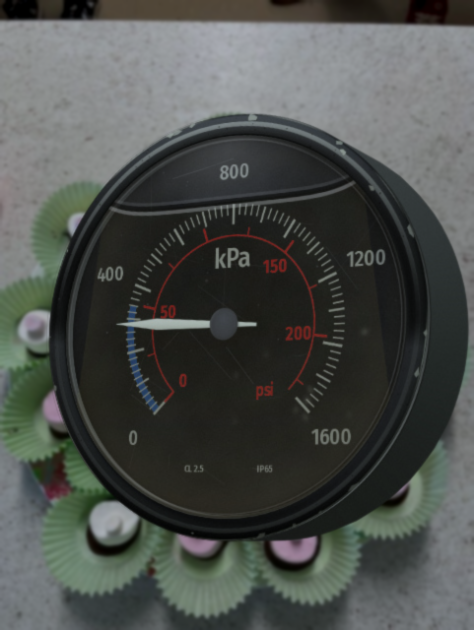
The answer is 280 kPa
